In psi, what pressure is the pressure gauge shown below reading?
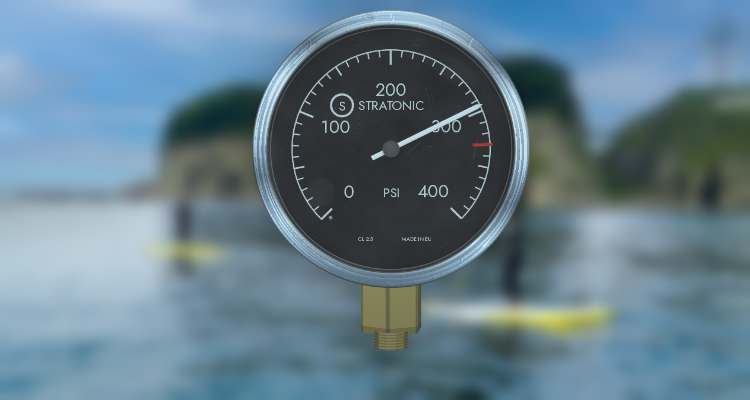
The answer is 295 psi
